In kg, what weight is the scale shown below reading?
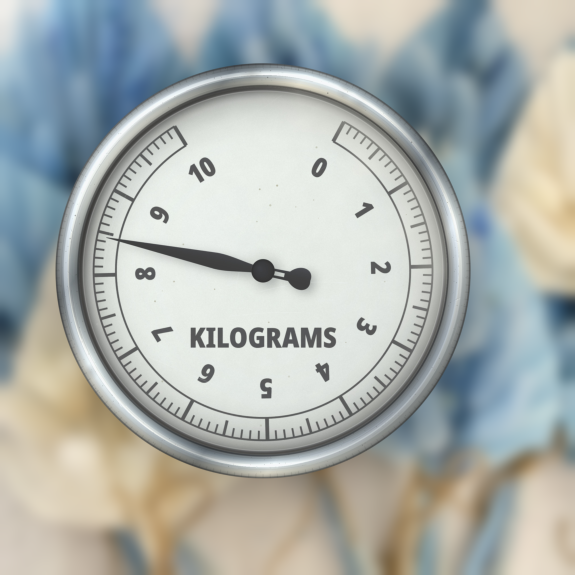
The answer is 8.45 kg
